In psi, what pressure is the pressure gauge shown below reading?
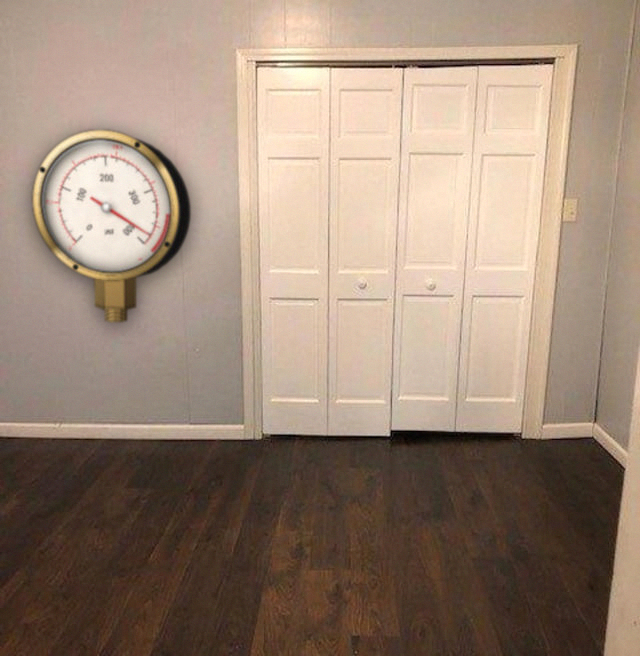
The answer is 380 psi
